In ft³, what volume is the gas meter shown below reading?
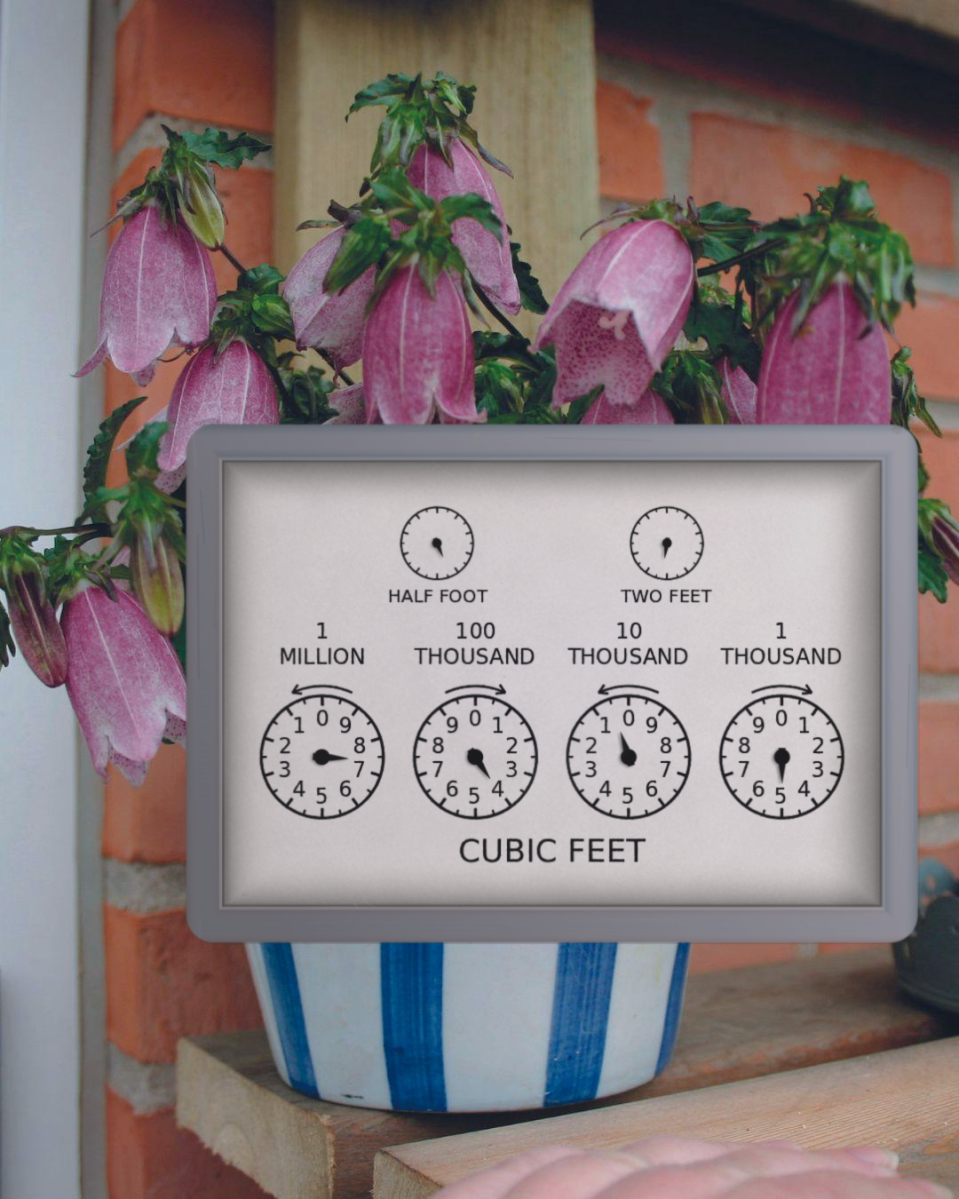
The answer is 740500 ft³
